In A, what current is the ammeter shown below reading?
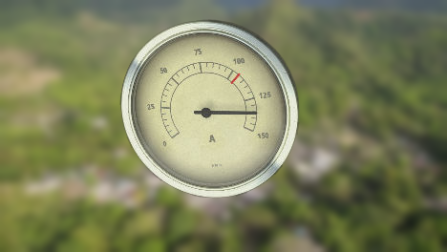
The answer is 135 A
